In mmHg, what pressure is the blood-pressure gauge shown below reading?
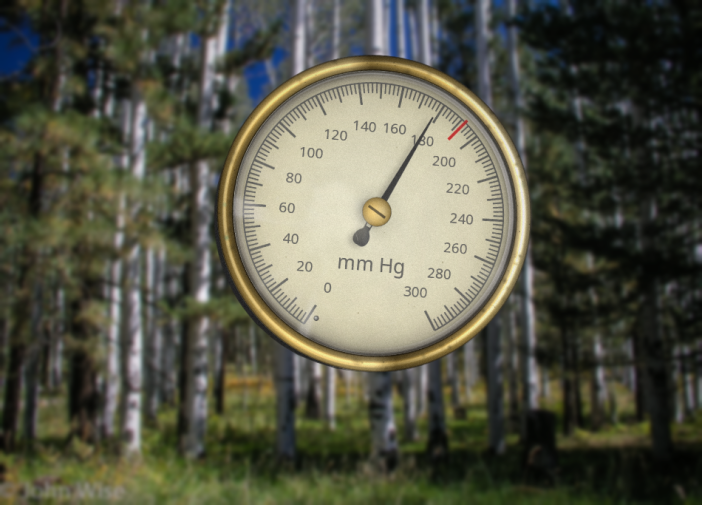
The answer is 178 mmHg
